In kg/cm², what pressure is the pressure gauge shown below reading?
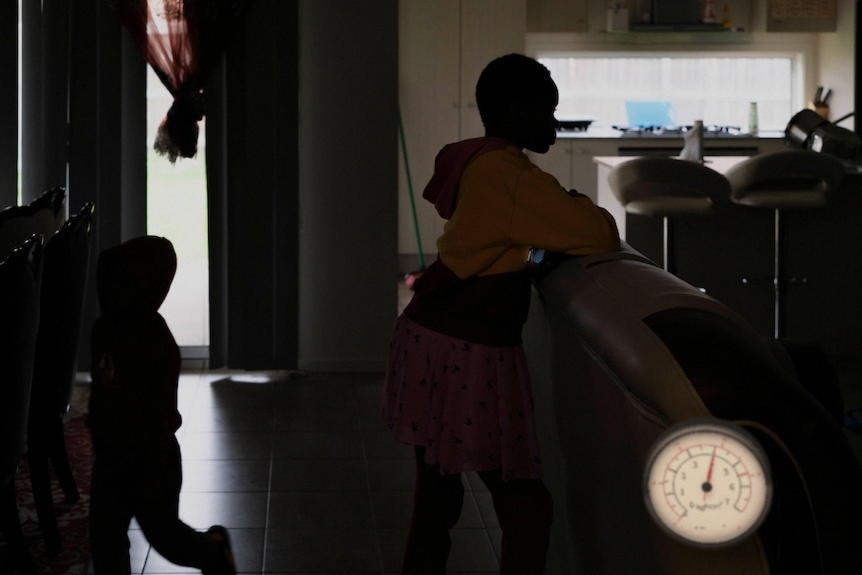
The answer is 4 kg/cm²
